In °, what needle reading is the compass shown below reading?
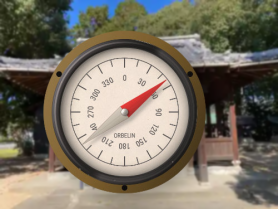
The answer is 52.5 °
